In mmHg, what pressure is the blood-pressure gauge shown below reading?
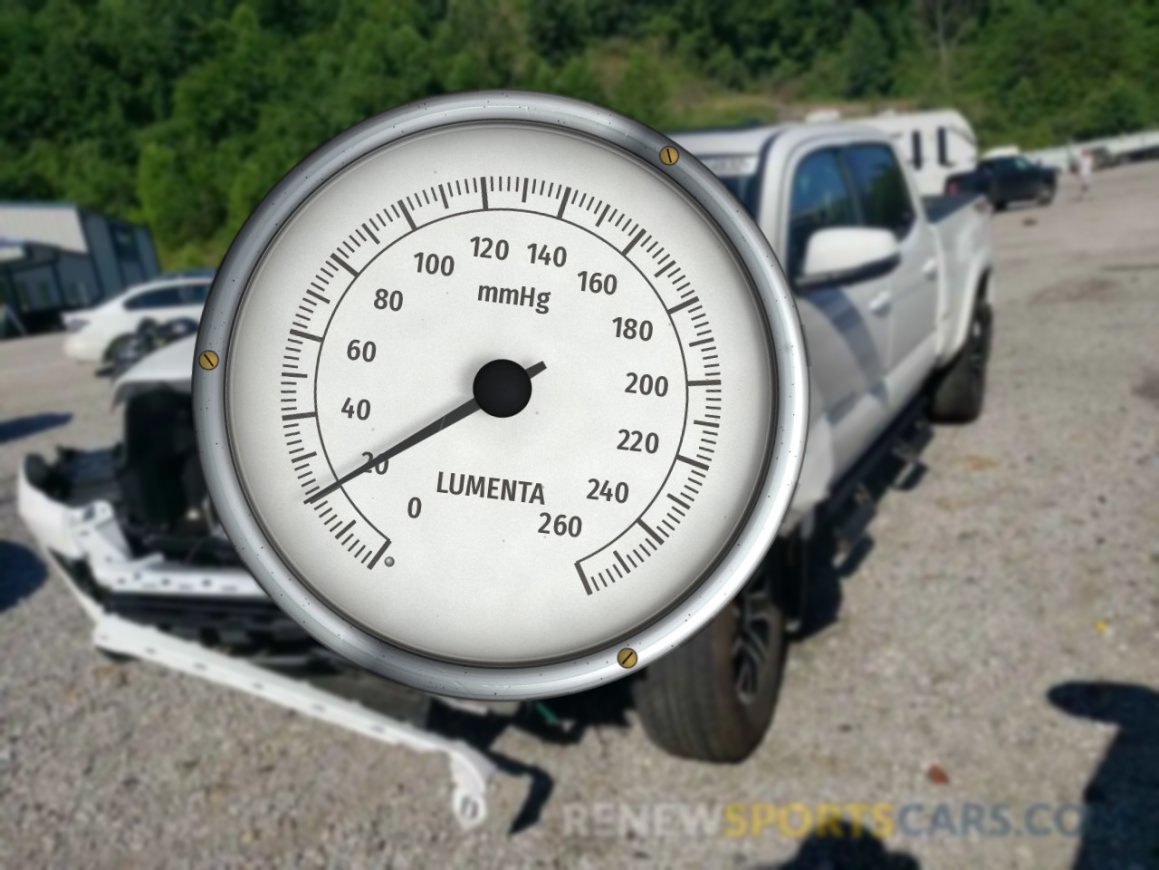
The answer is 20 mmHg
